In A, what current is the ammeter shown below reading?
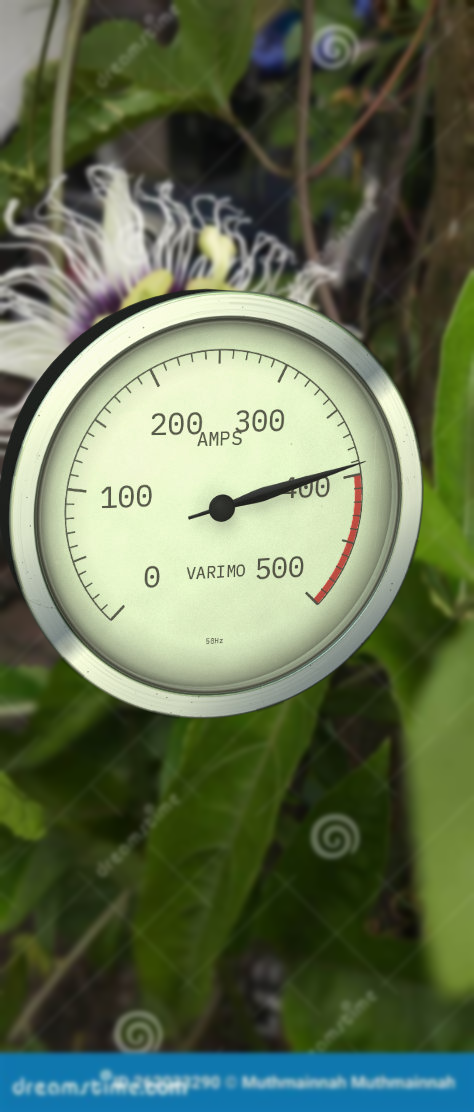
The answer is 390 A
